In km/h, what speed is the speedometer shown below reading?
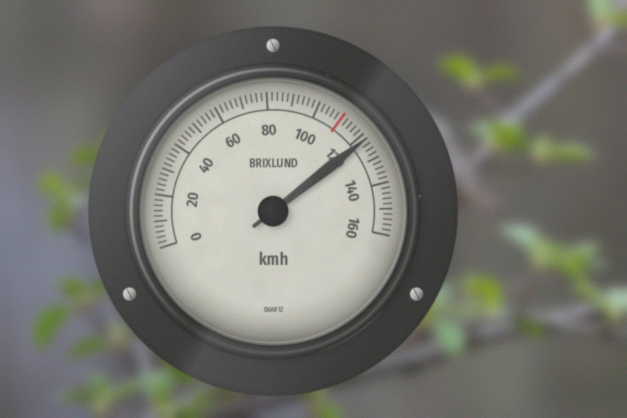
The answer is 122 km/h
